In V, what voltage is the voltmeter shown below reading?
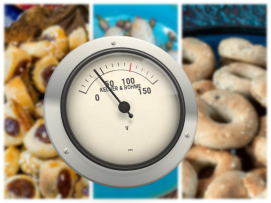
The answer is 40 V
